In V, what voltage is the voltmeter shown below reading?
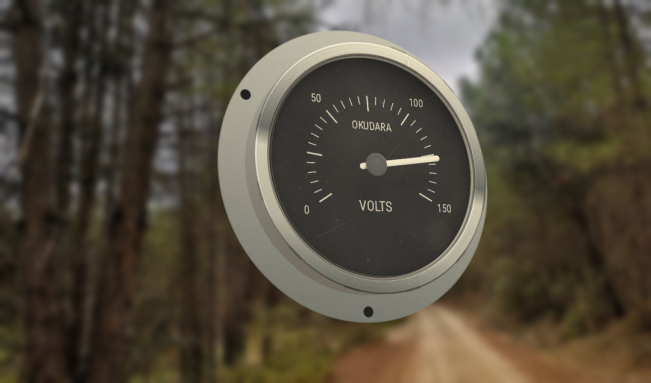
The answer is 127.5 V
